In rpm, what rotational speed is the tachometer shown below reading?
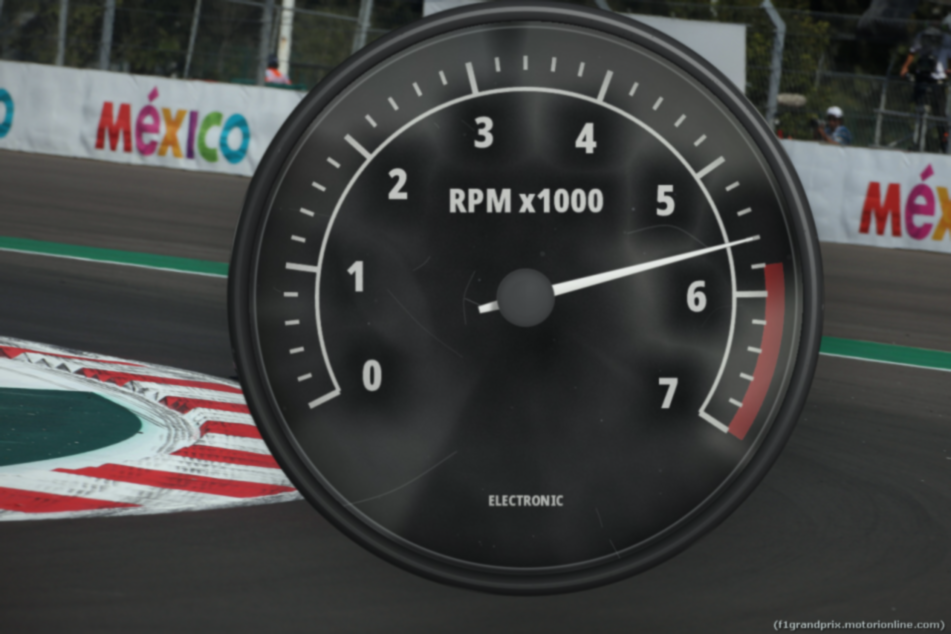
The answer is 5600 rpm
